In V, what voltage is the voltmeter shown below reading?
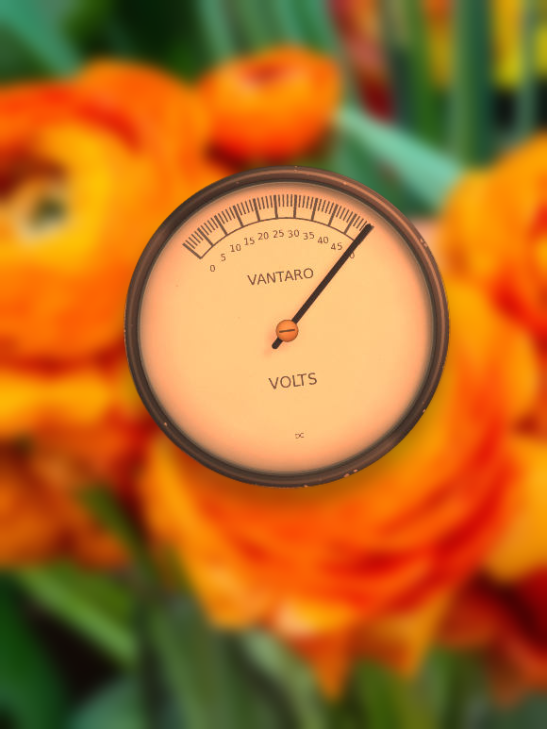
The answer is 49 V
